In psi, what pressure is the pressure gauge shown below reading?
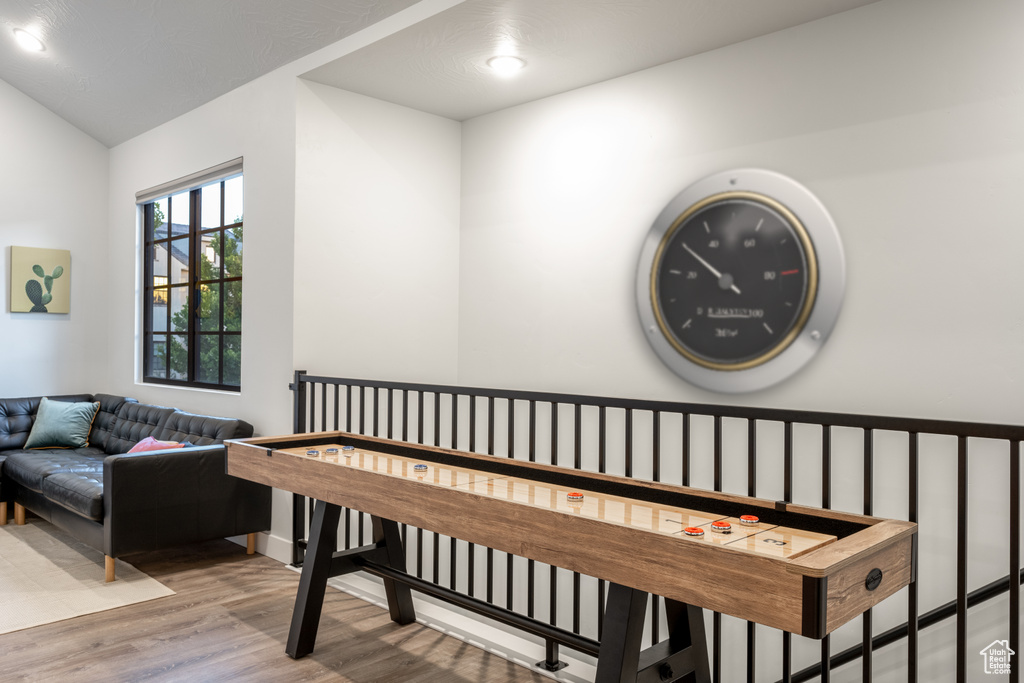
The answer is 30 psi
